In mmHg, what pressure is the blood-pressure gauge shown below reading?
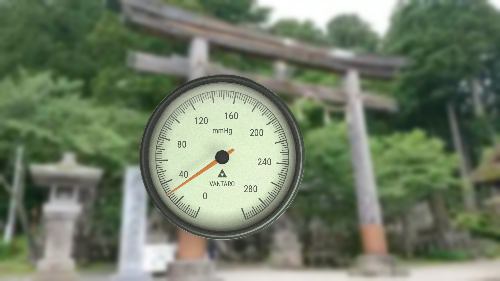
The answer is 30 mmHg
